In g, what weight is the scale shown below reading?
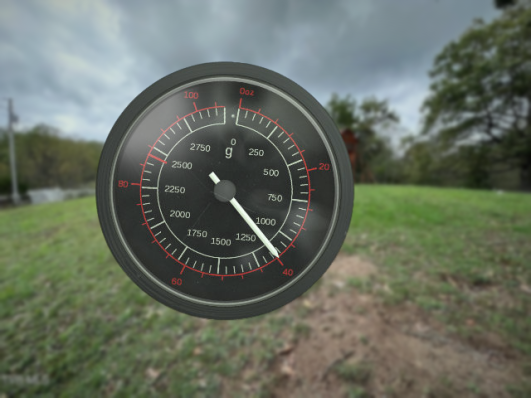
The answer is 1125 g
